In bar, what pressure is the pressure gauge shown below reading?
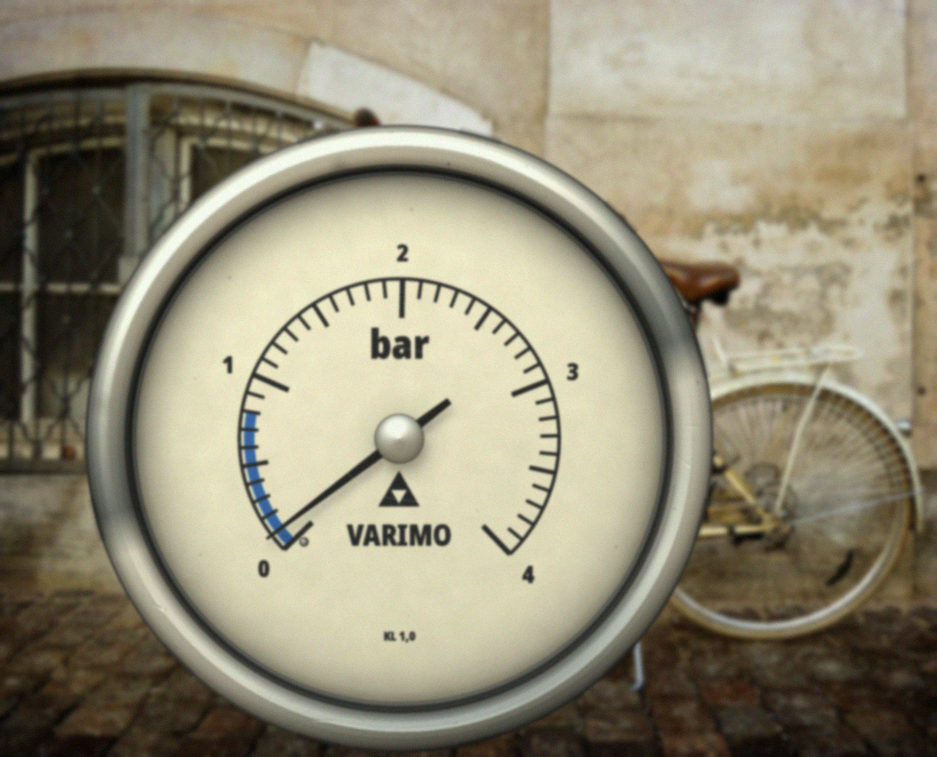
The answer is 0.1 bar
